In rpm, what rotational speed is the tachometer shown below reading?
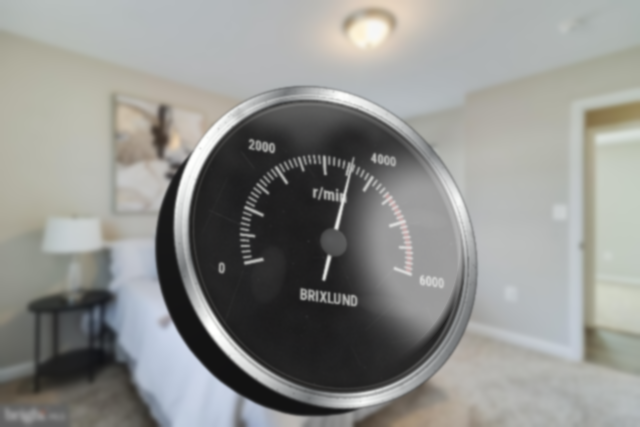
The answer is 3500 rpm
